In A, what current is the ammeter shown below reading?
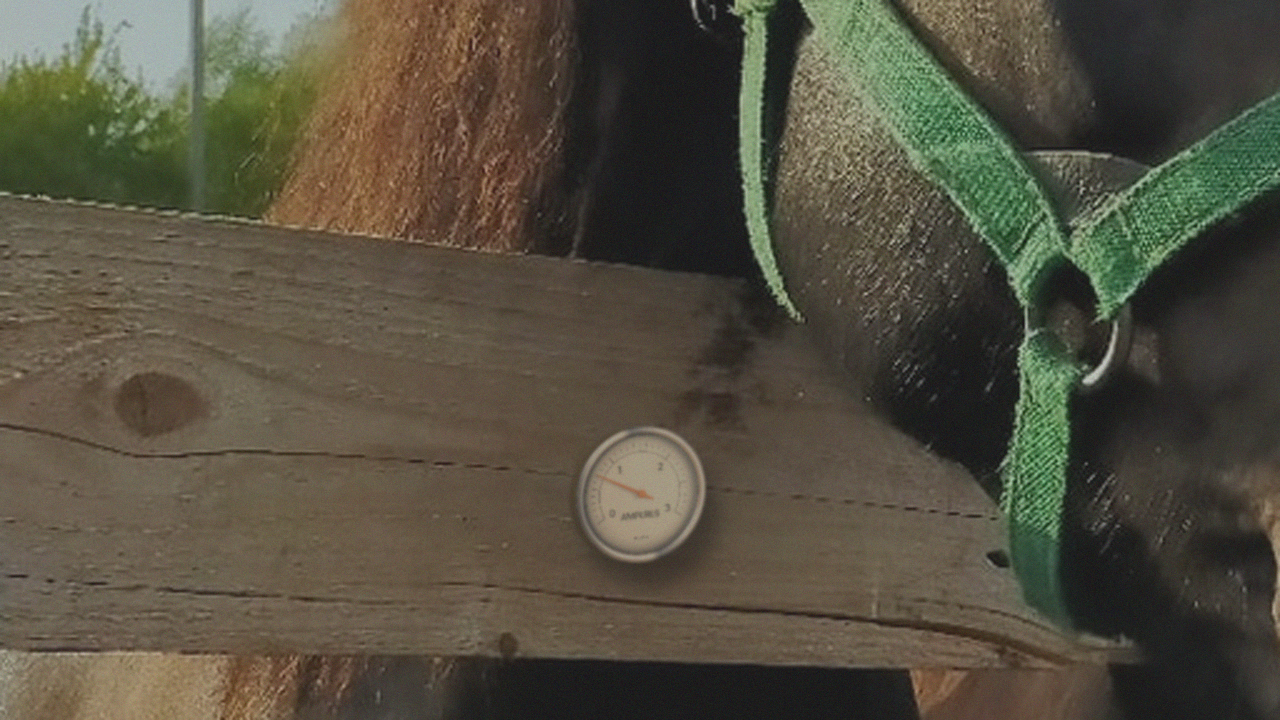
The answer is 0.7 A
